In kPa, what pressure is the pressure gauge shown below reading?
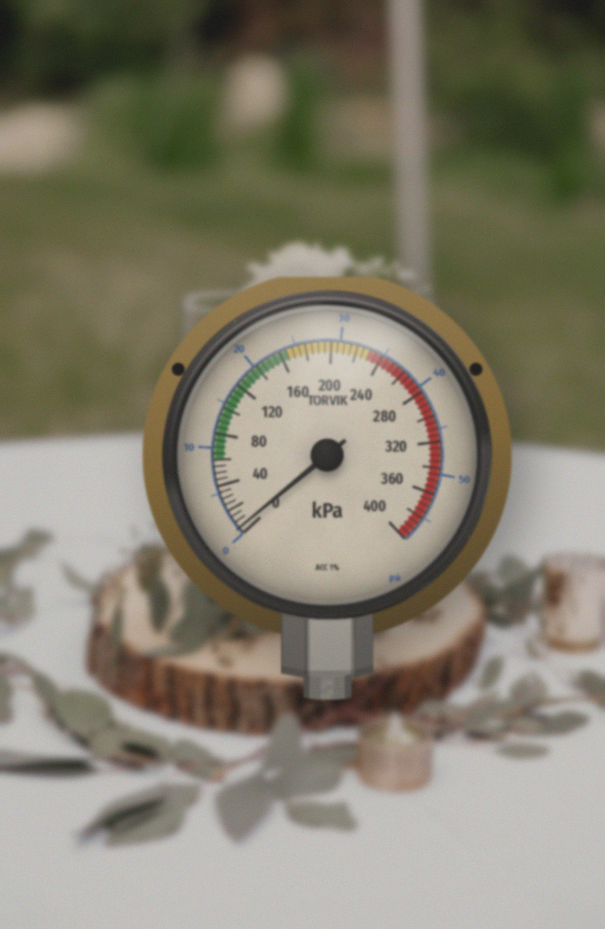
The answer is 5 kPa
